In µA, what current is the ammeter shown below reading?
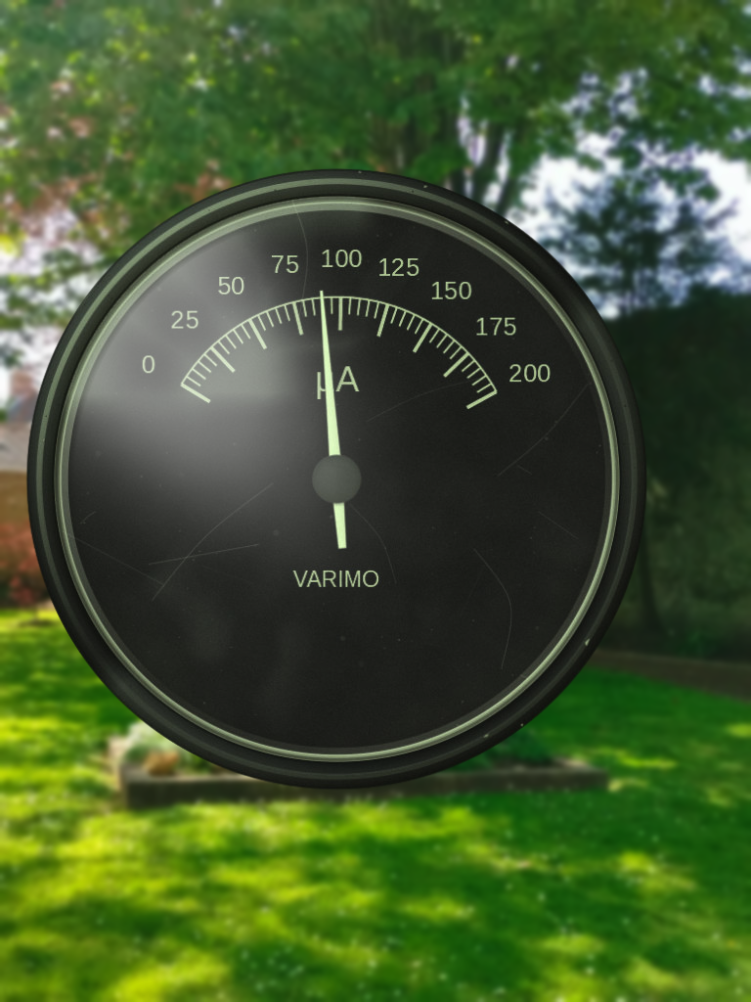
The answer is 90 µA
